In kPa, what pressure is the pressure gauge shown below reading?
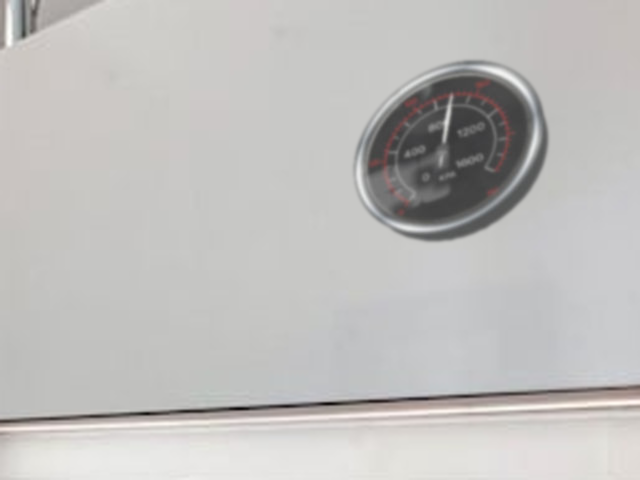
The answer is 900 kPa
